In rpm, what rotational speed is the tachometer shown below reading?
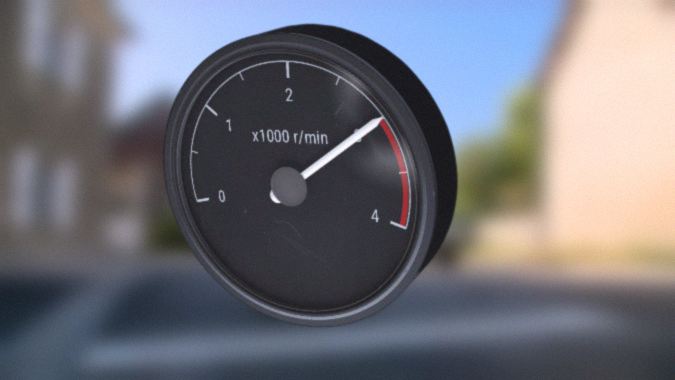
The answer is 3000 rpm
